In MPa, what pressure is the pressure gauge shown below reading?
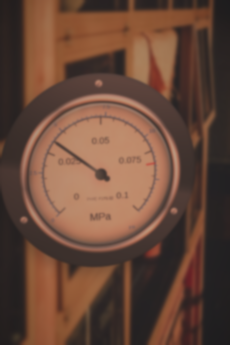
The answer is 0.03 MPa
